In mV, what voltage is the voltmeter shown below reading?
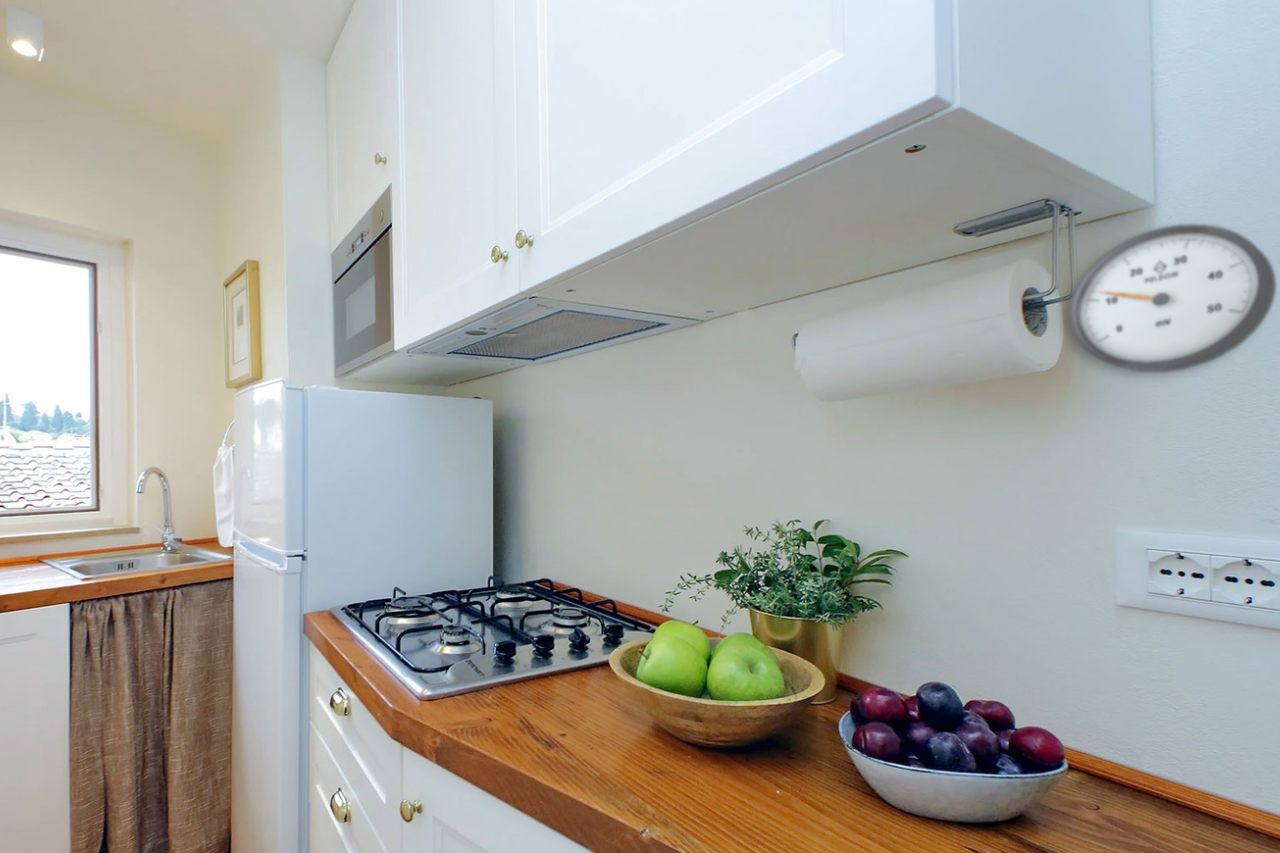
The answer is 12 mV
